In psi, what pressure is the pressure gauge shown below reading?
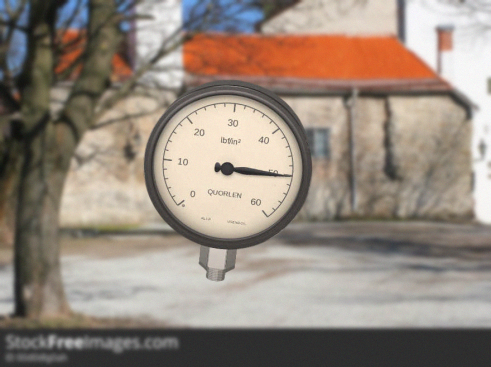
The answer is 50 psi
